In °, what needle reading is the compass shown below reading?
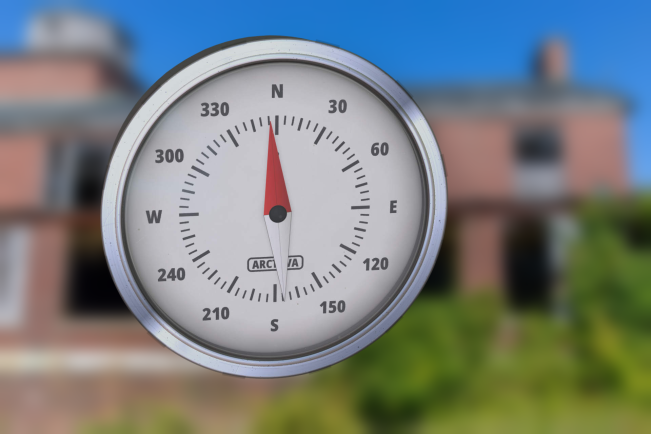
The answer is 355 °
